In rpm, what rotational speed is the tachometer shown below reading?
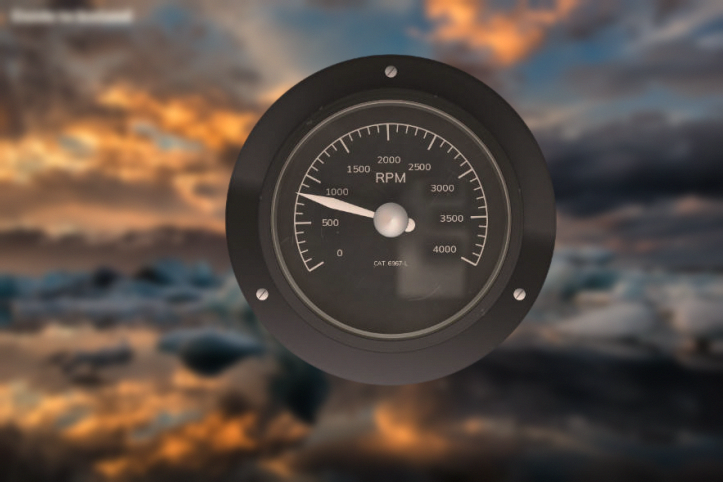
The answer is 800 rpm
